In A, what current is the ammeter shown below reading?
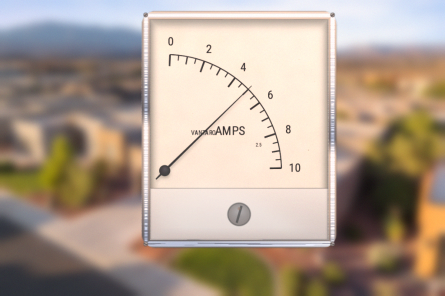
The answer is 5 A
